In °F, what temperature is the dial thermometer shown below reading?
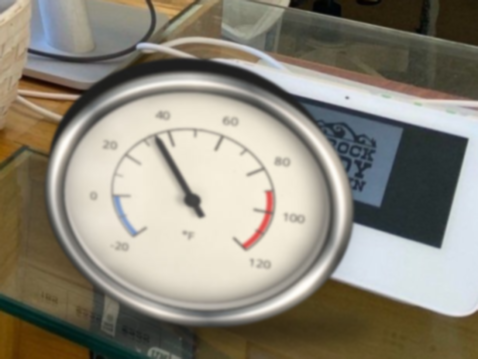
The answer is 35 °F
